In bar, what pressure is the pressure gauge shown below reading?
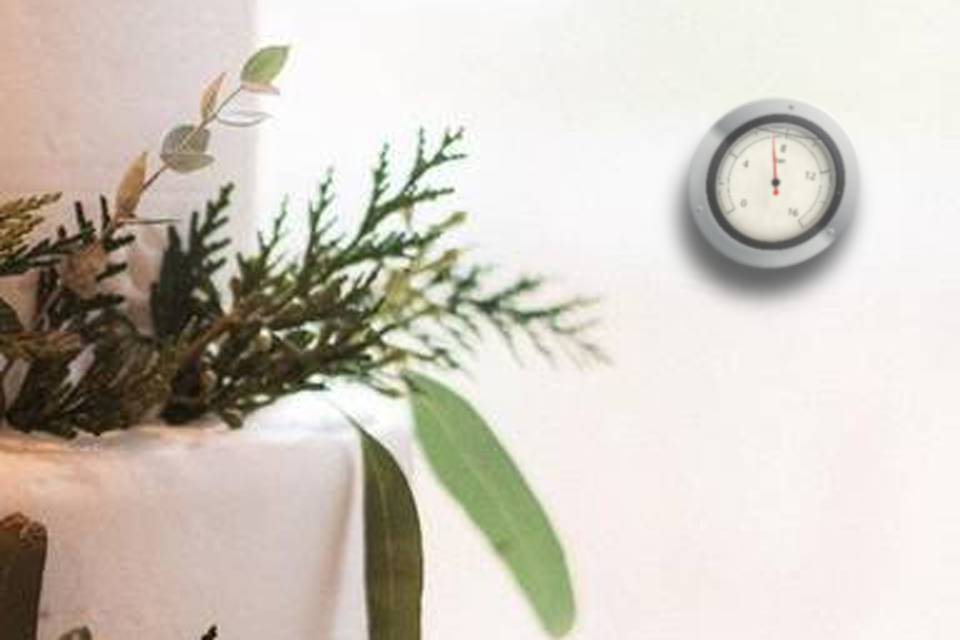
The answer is 7 bar
